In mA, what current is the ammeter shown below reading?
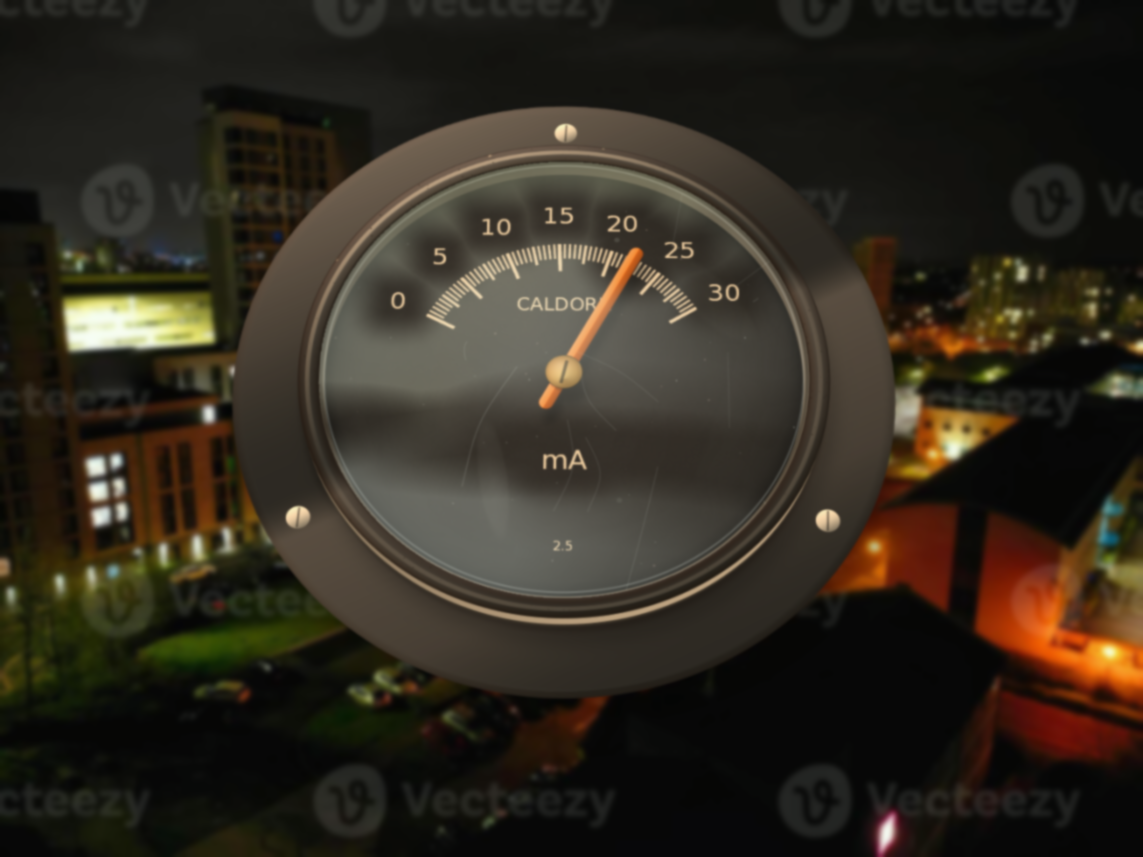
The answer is 22.5 mA
